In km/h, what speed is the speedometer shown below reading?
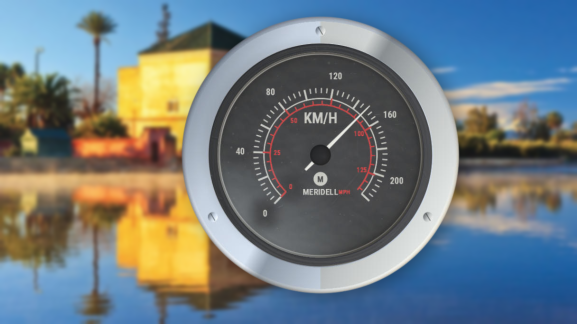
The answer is 148 km/h
